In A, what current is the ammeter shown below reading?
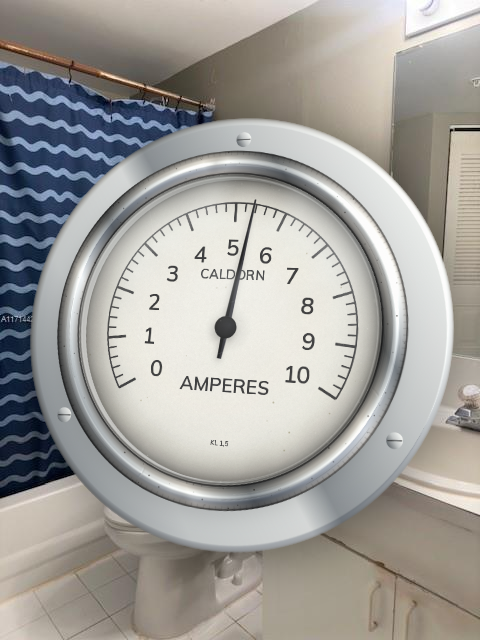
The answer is 5.4 A
